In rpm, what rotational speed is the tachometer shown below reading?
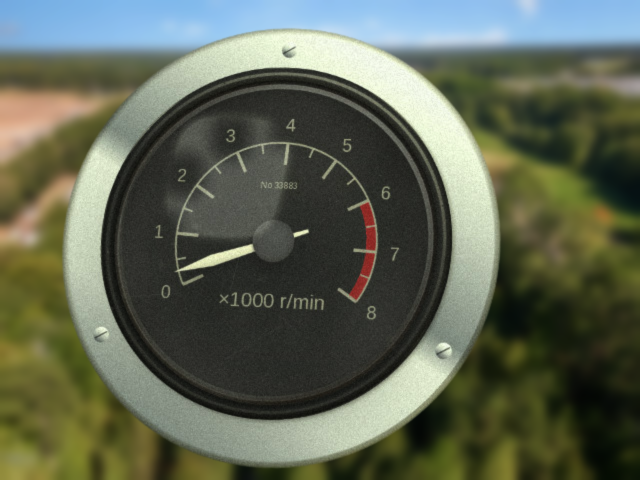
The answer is 250 rpm
